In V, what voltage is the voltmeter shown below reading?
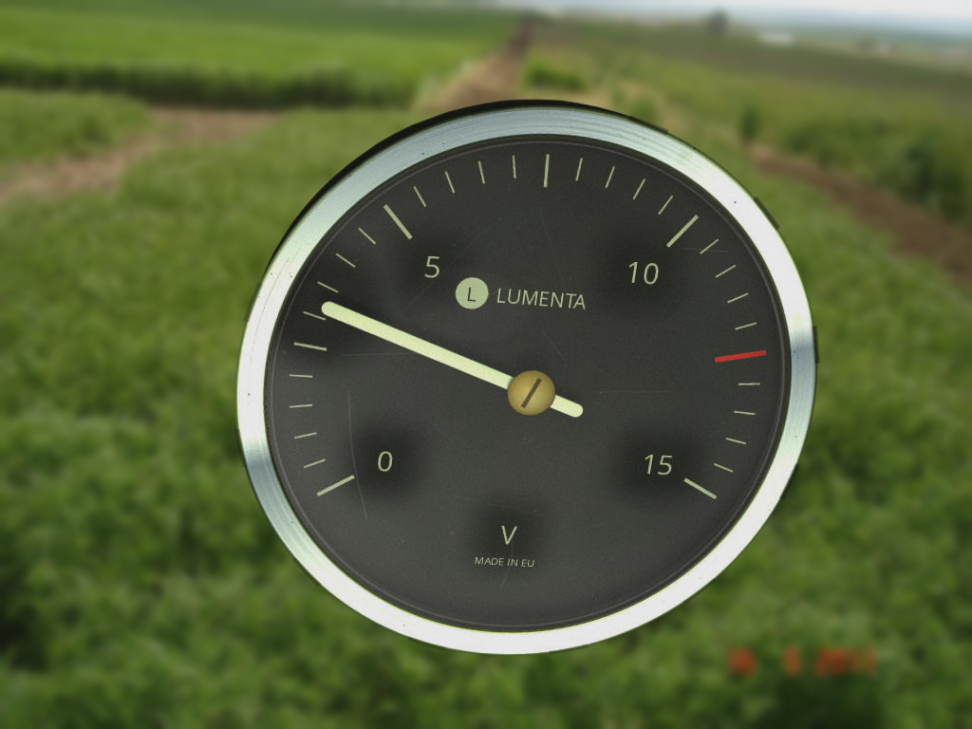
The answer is 3.25 V
